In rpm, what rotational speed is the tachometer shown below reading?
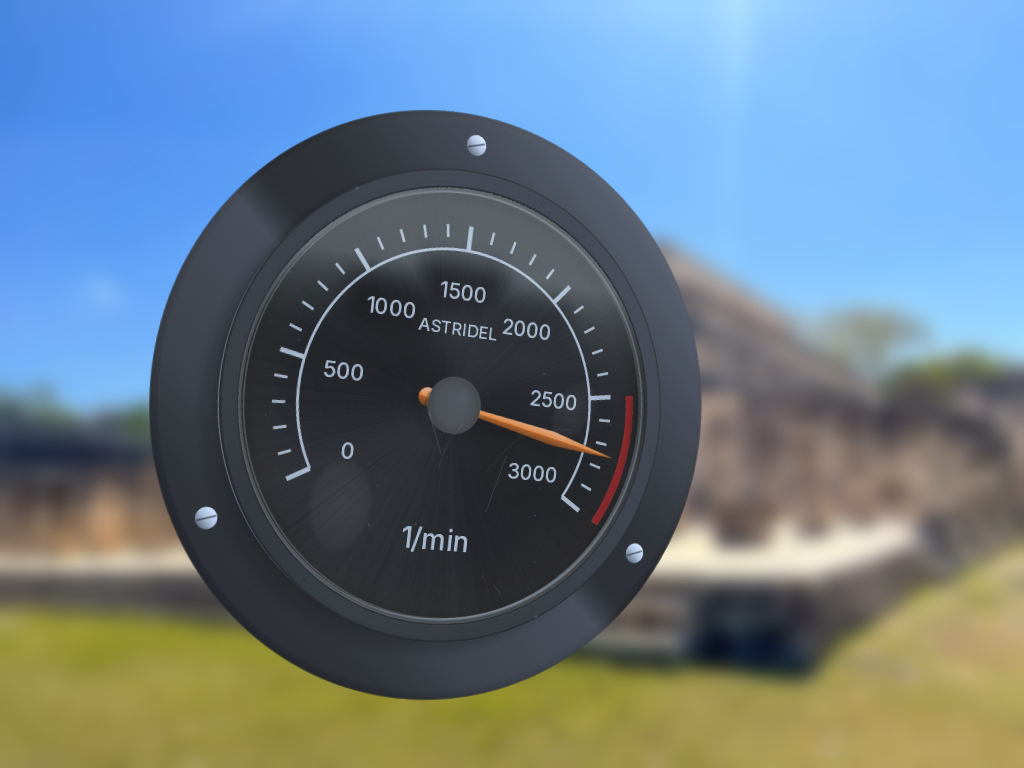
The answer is 2750 rpm
